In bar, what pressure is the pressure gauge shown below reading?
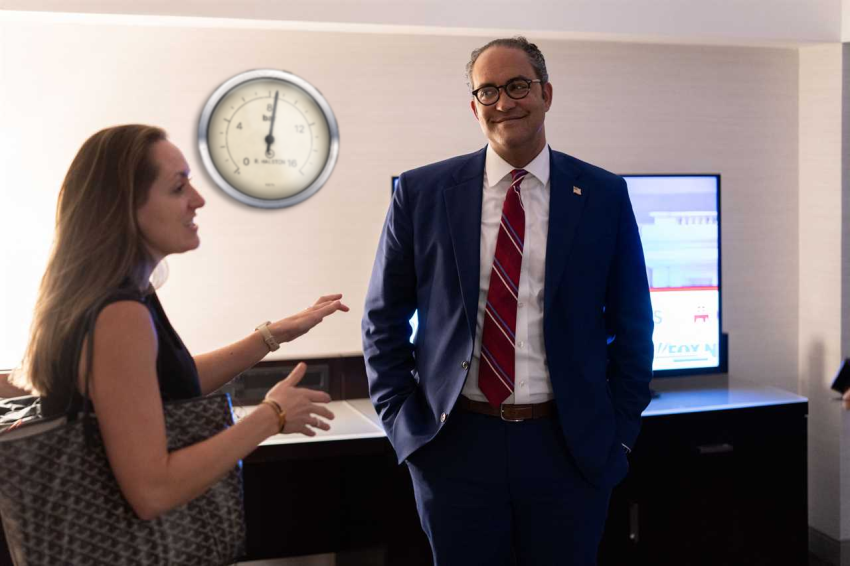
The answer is 8.5 bar
